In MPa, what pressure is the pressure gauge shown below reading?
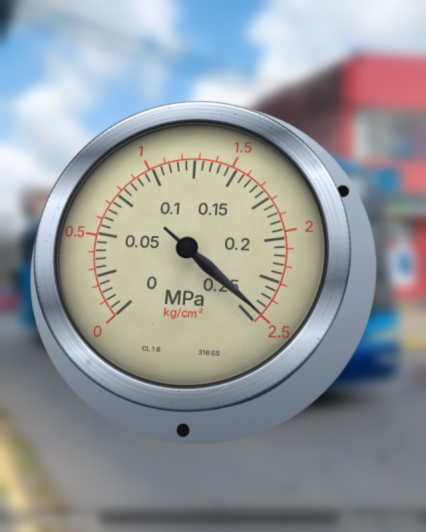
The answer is 0.245 MPa
